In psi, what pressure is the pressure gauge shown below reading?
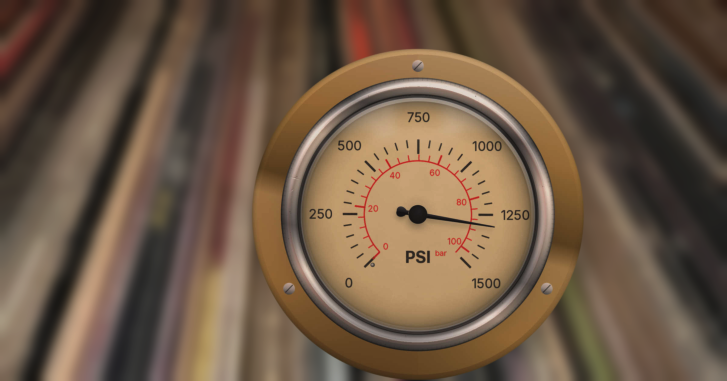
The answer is 1300 psi
